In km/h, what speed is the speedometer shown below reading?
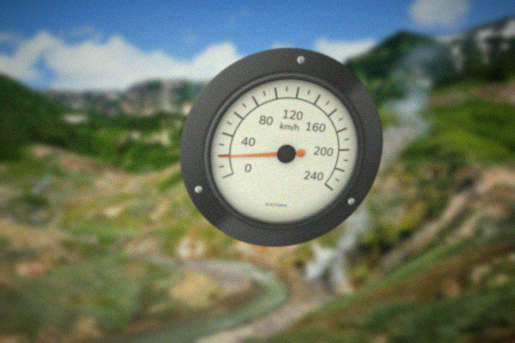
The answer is 20 km/h
